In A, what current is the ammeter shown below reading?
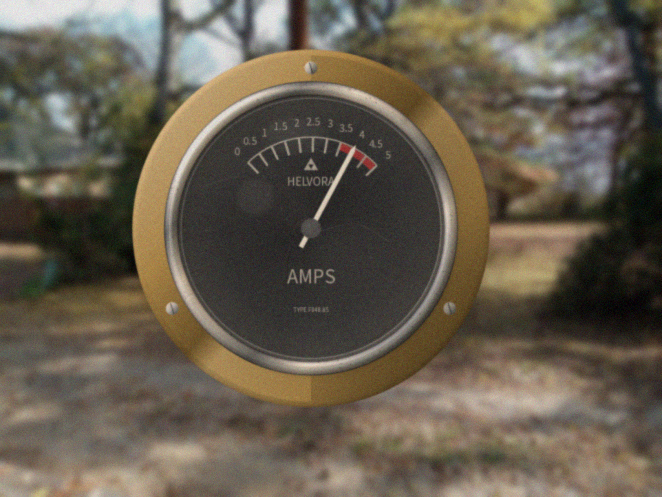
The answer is 4 A
